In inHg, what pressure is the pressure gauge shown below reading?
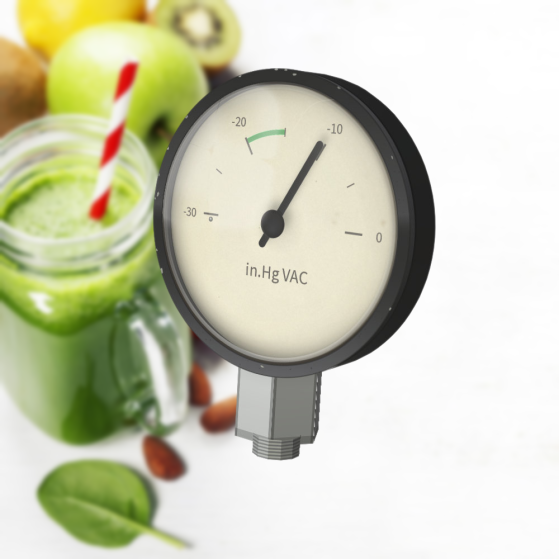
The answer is -10 inHg
